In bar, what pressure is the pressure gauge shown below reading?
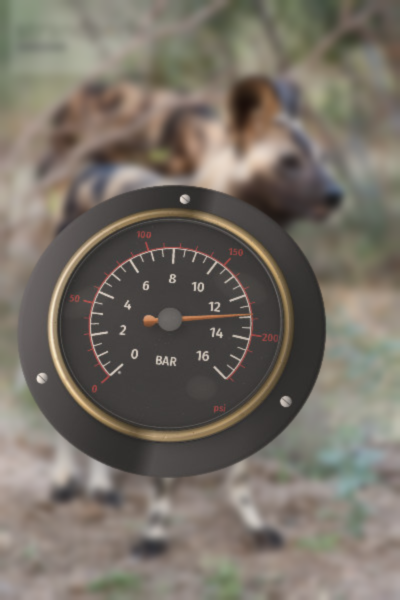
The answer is 13 bar
